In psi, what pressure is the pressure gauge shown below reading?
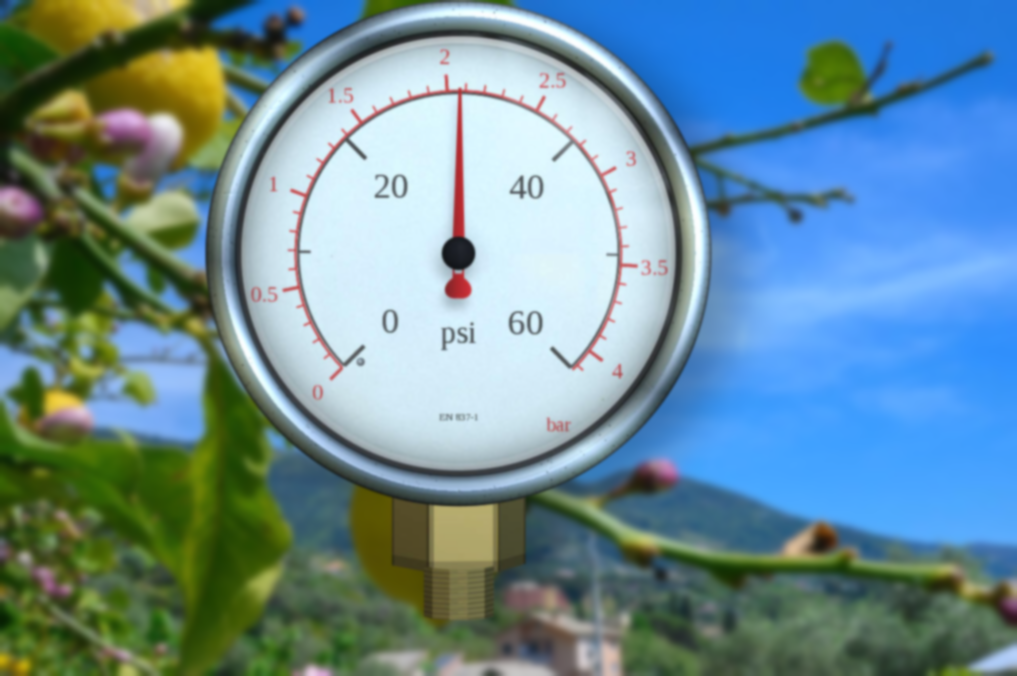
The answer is 30 psi
